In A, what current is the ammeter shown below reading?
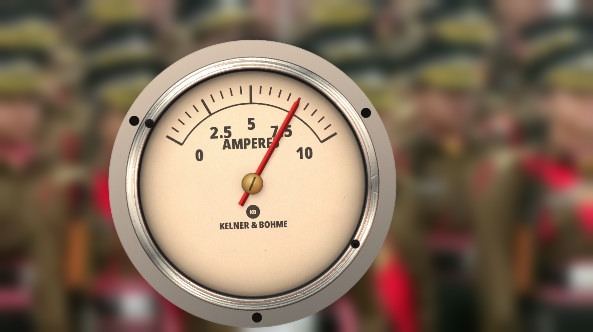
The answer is 7.5 A
